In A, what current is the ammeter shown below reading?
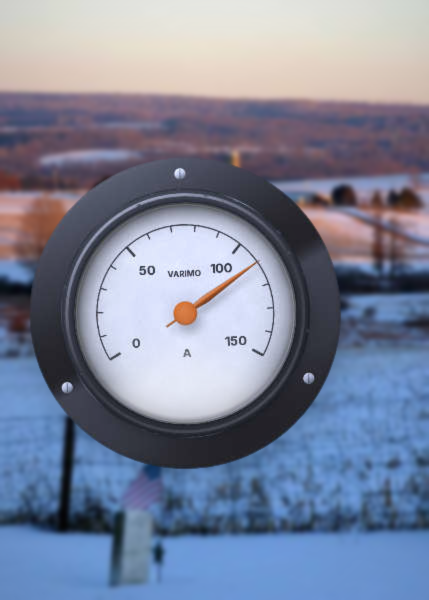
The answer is 110 A
